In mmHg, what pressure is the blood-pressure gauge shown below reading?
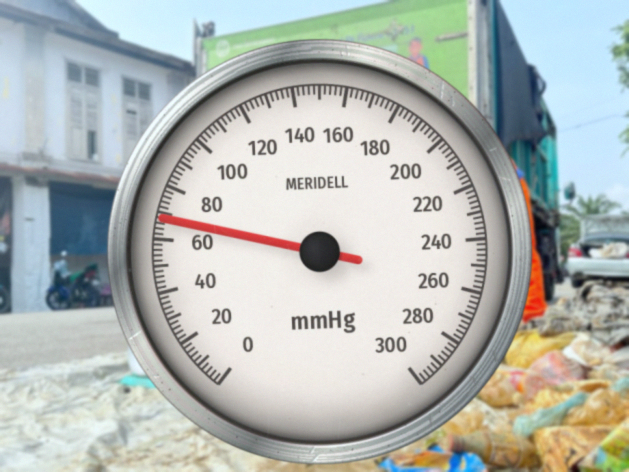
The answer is 68 mmHg
